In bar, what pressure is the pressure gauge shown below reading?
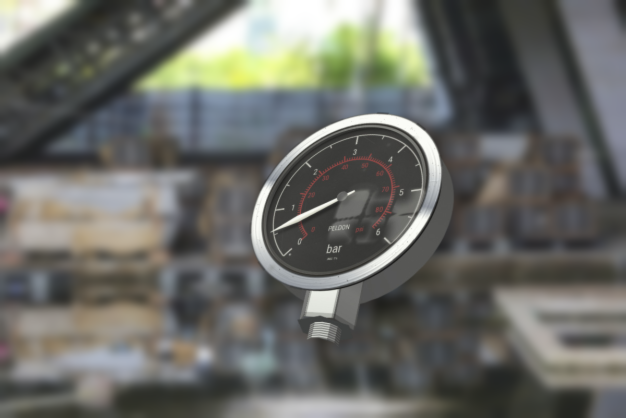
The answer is 0.5 bar
